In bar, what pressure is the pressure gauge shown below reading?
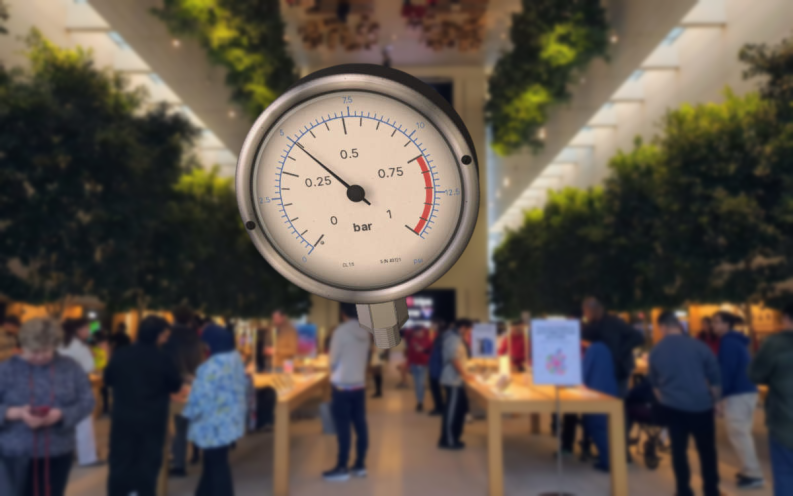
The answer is 0.35 bar
